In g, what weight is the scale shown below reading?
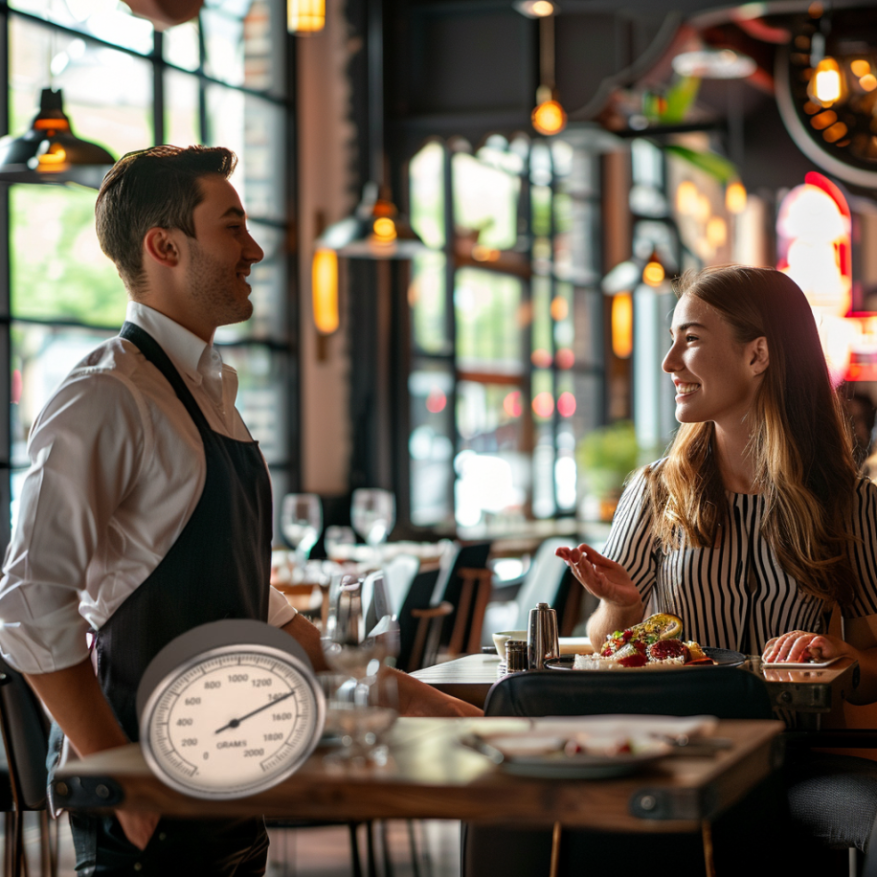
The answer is 1400 g
